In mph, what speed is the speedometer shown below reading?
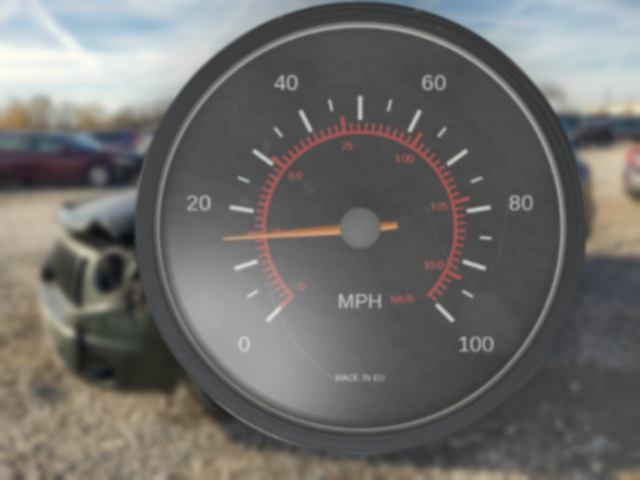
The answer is 15 mph
